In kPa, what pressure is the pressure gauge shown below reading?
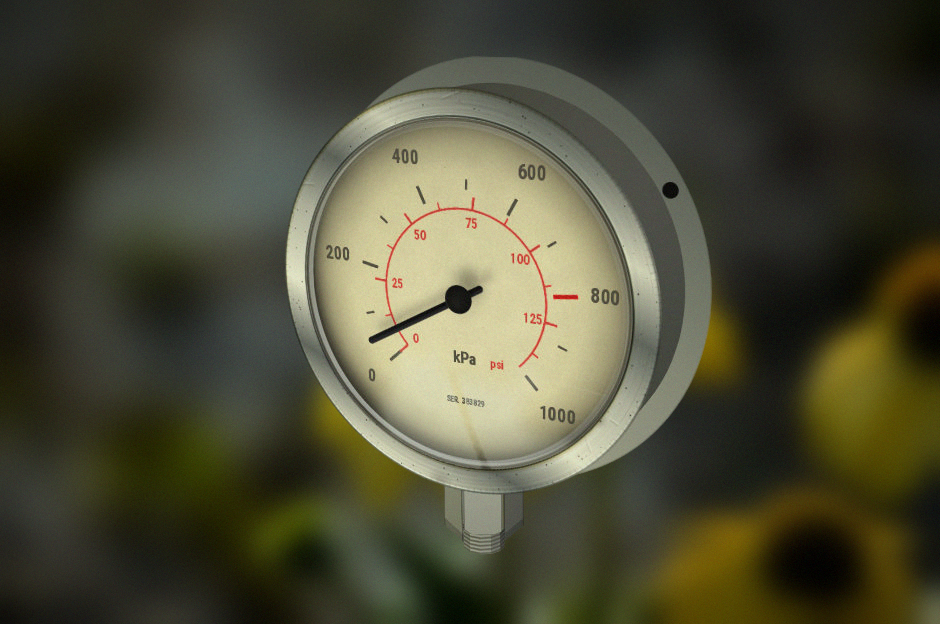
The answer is 50 kPa
